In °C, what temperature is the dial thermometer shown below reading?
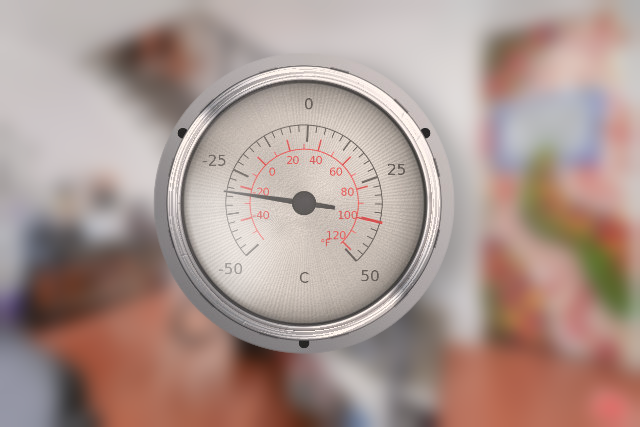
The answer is -31.25 °C
